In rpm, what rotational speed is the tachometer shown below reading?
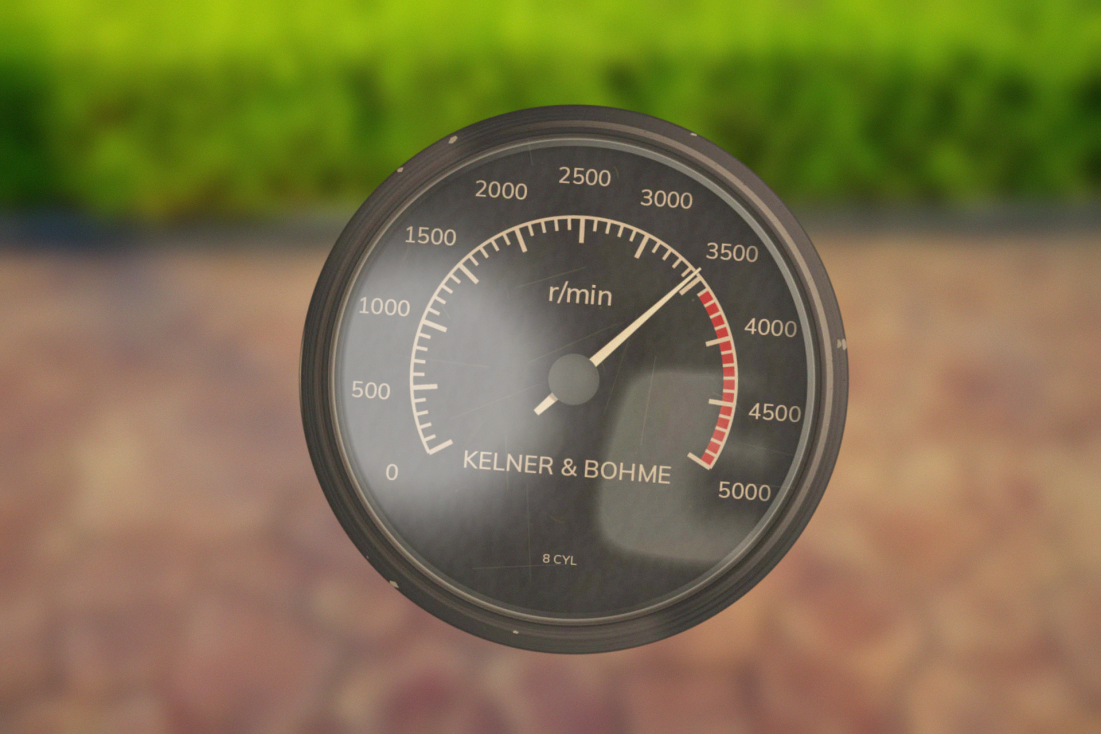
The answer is 3450 rpm
